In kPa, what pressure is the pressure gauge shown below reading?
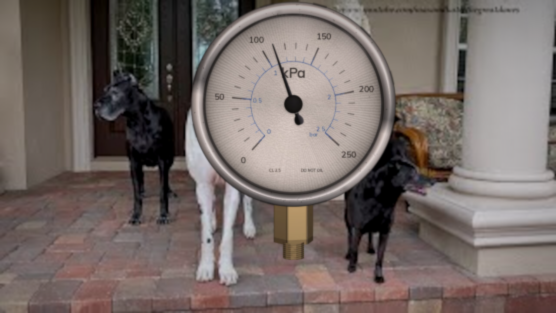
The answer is 110 kPa
